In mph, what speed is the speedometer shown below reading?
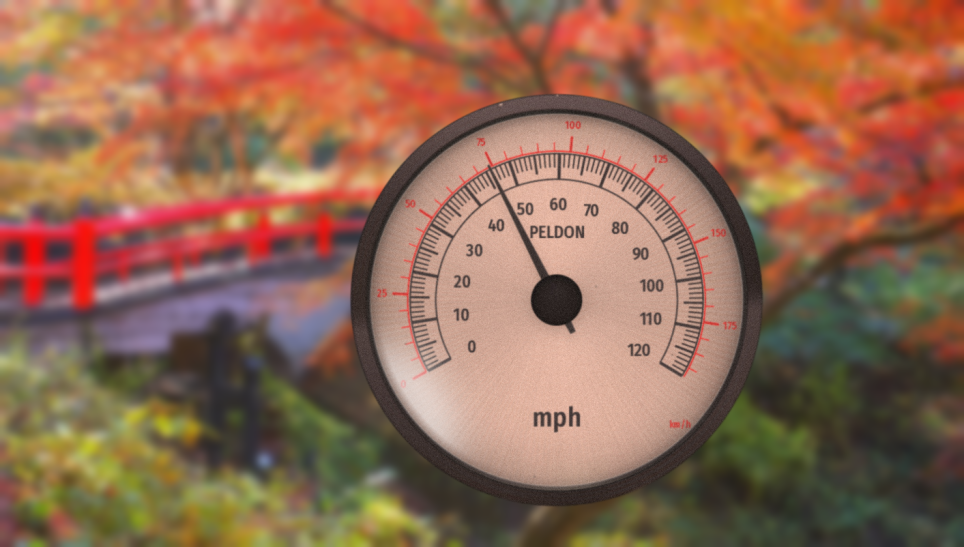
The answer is 46 mph
